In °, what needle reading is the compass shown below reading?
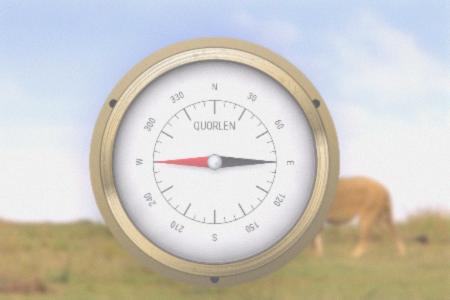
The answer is 270 °
